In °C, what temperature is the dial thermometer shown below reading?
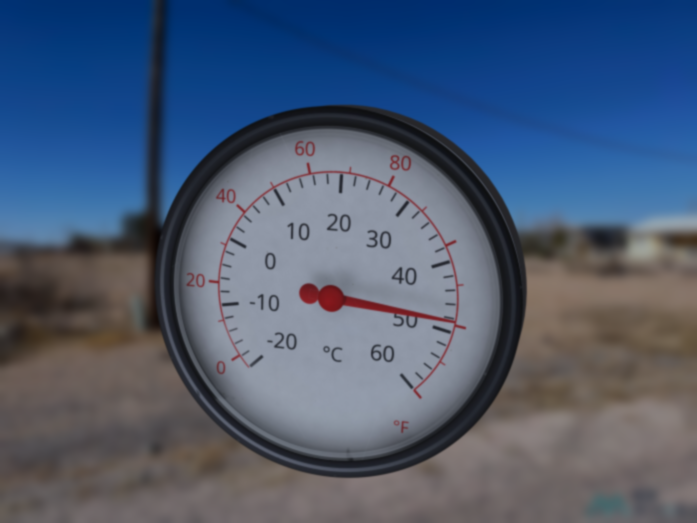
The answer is 48 °C
